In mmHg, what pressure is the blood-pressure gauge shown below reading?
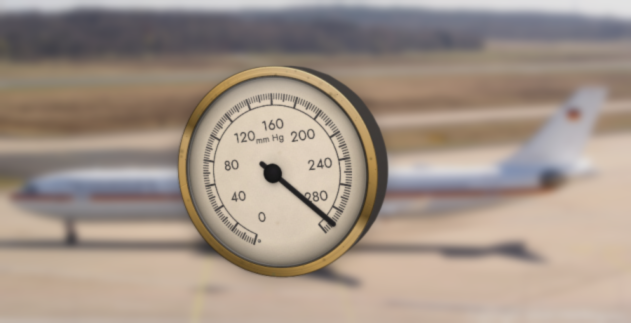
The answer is 290 mmHg
